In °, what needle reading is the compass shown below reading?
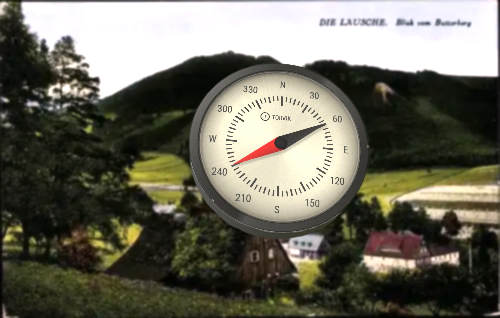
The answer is 240 °
